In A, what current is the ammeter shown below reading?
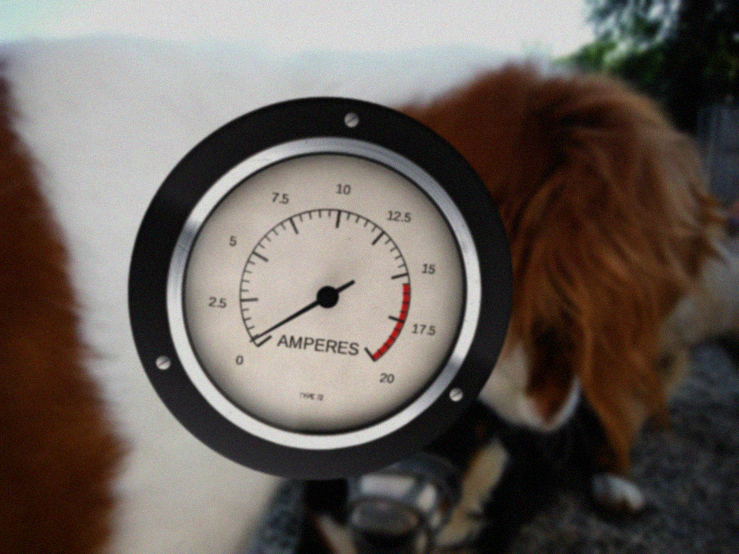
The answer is 0.5 A
